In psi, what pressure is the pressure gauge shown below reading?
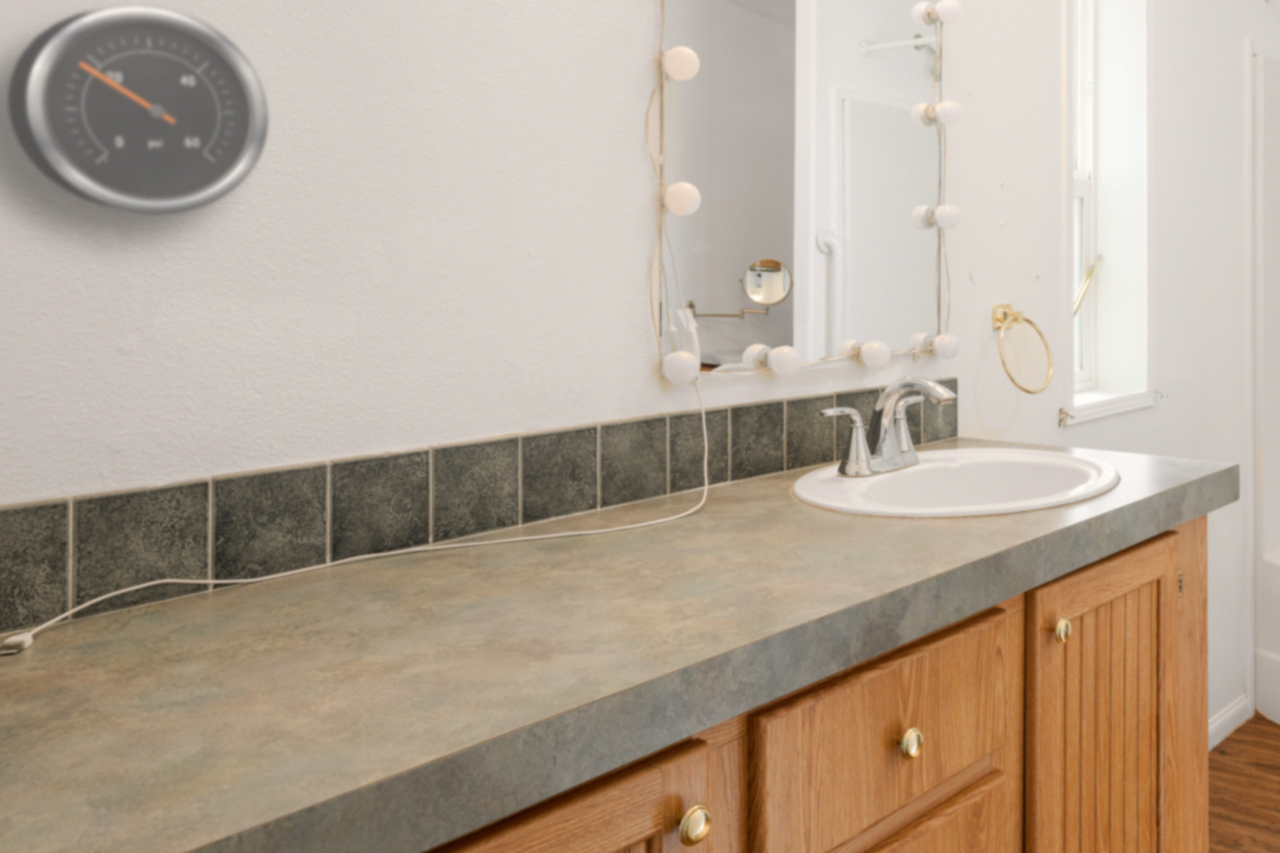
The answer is 18 psi
